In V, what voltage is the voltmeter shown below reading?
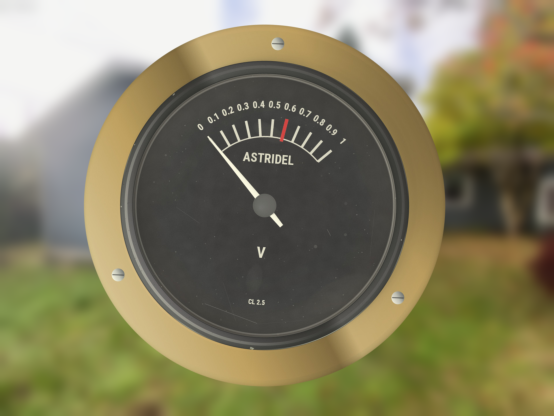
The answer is 0 V
